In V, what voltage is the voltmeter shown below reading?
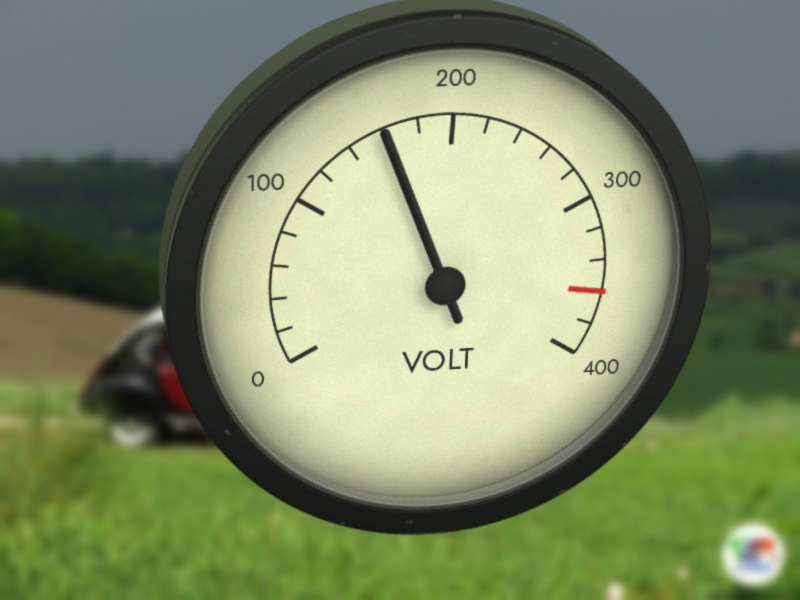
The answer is 160 V
